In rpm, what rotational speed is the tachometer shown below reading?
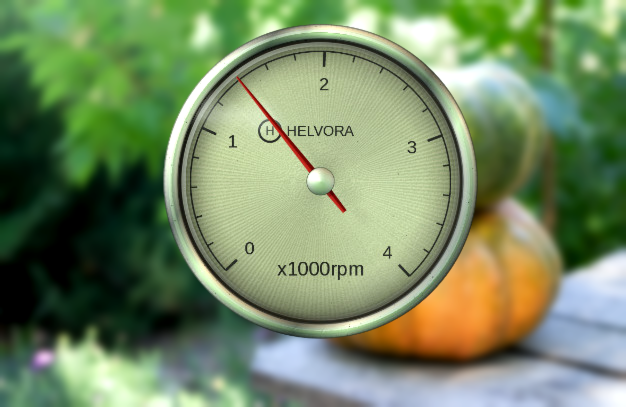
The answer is 1400 rpm
